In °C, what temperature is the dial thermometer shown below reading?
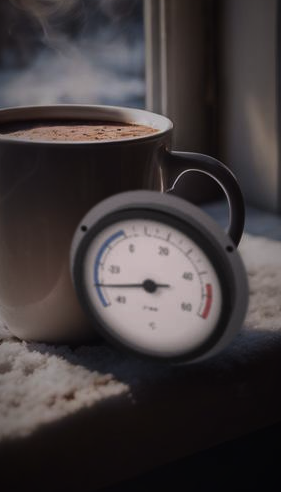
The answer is -30 °C
